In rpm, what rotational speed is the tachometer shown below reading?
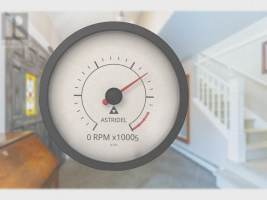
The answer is 3400 rpm
